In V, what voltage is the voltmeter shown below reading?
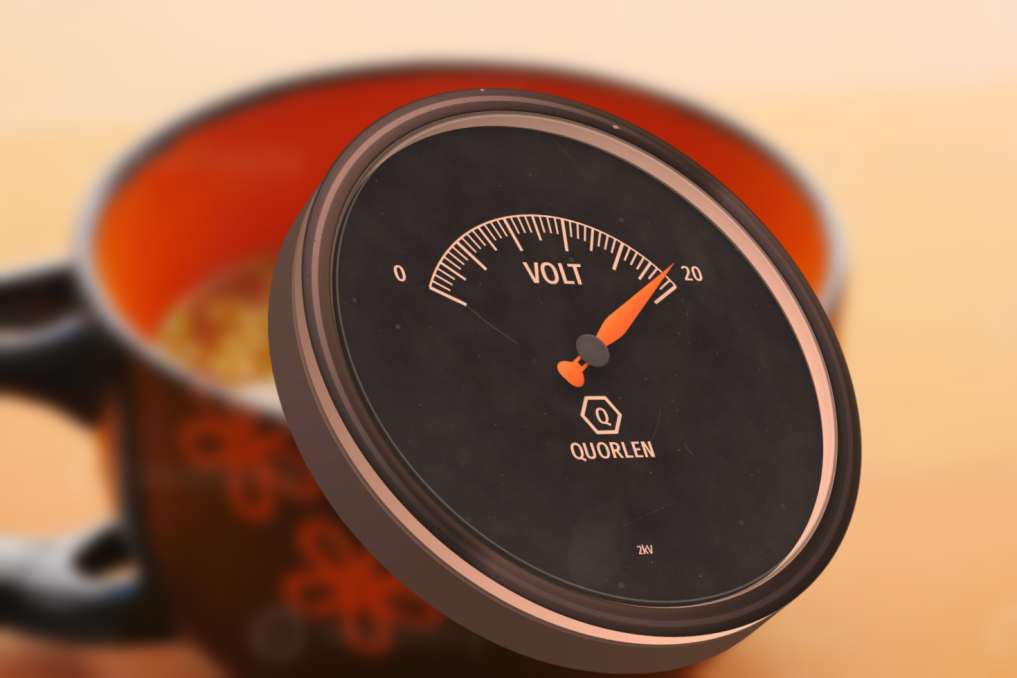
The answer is 19 V
